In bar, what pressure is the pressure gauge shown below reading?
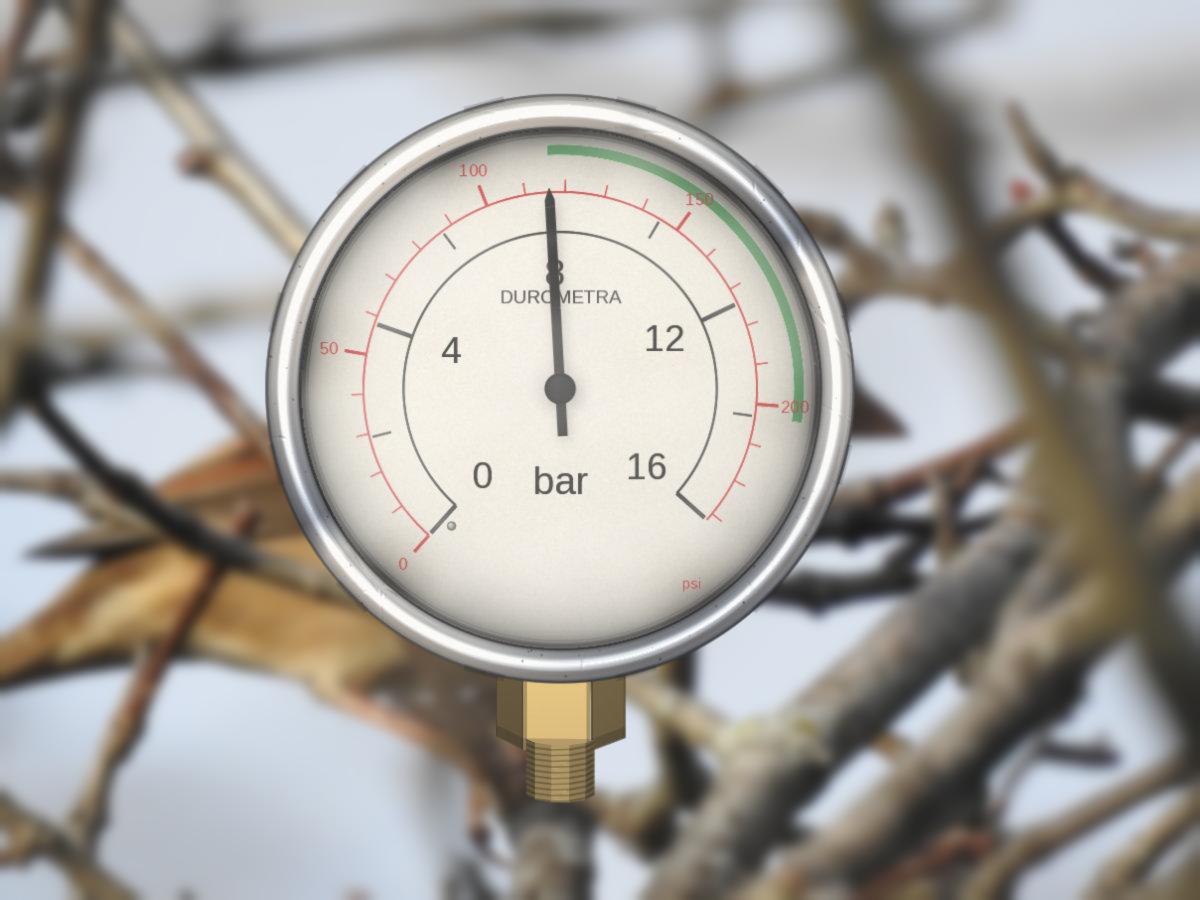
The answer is 8 bar
